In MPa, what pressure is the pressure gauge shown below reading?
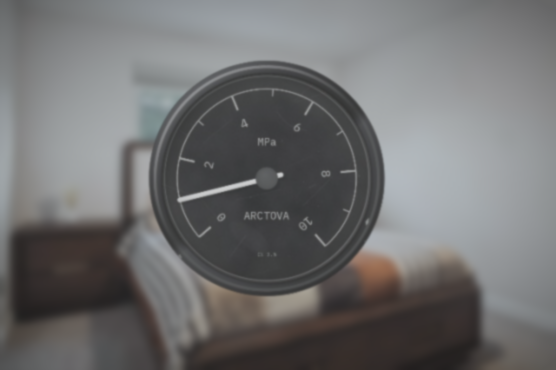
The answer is 1 MPa
